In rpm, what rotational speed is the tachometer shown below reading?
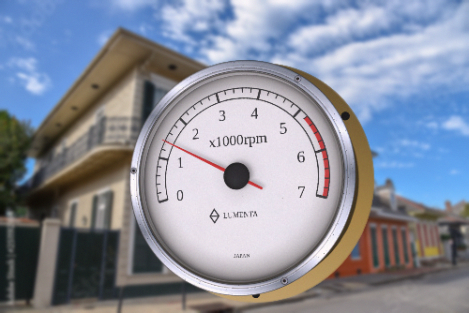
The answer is 1400 rpm
